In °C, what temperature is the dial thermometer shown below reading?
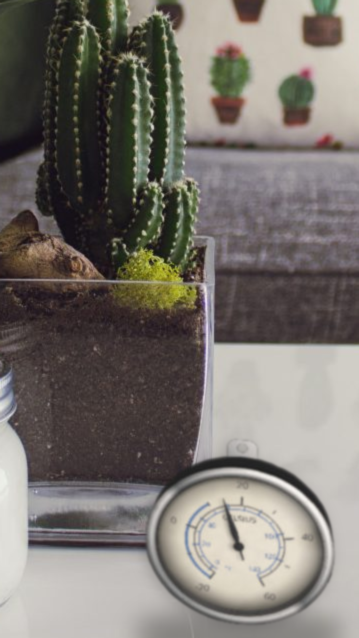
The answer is 15 °C
